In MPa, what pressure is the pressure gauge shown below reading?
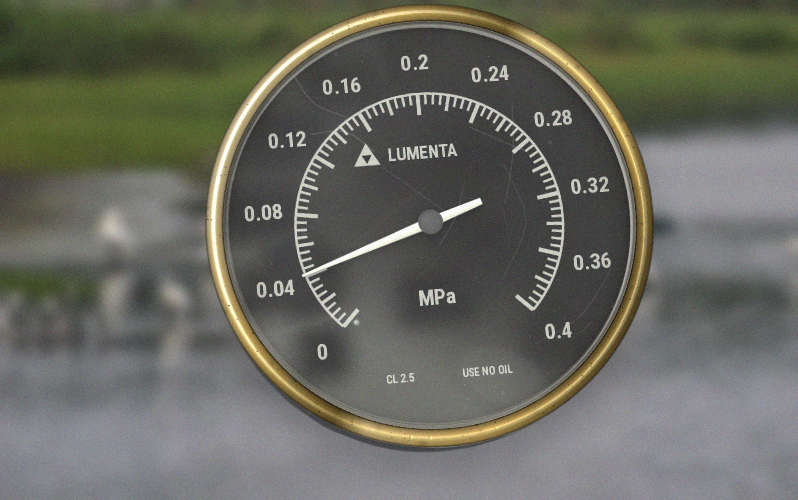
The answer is 0.04 MPa
